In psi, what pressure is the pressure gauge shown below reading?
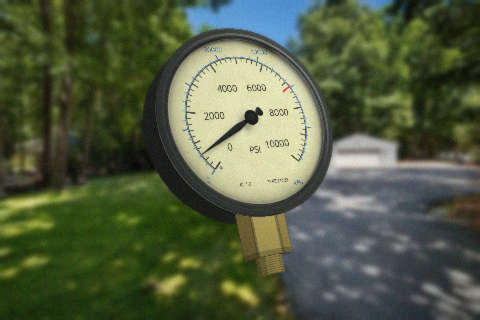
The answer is 600 psi
